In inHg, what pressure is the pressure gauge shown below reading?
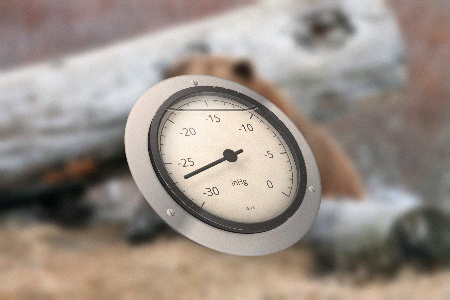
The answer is -27 inHg
